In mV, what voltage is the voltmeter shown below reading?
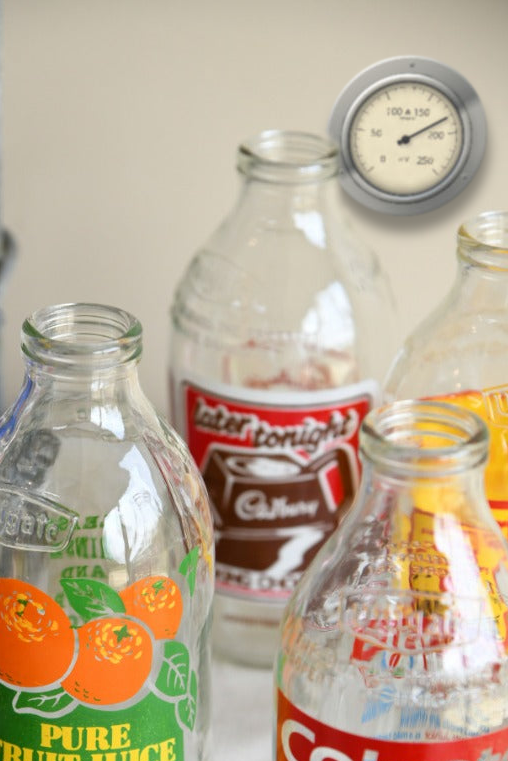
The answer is 180 mV
